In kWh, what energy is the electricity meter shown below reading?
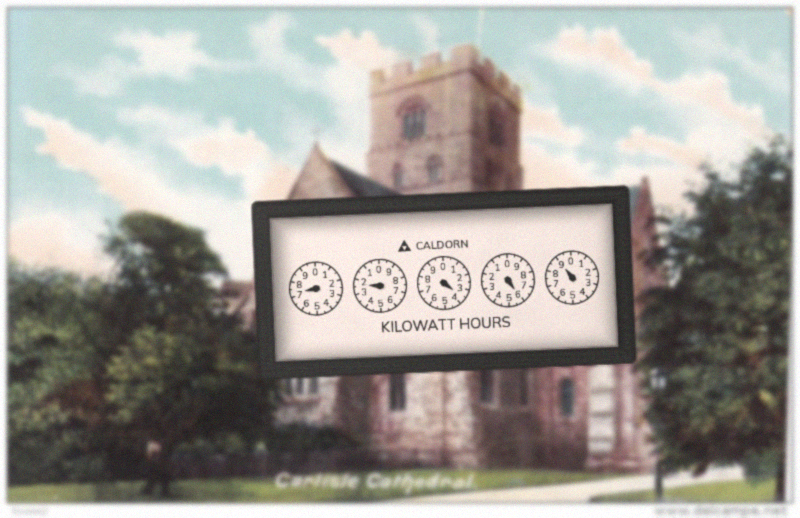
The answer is 72359 kWh
